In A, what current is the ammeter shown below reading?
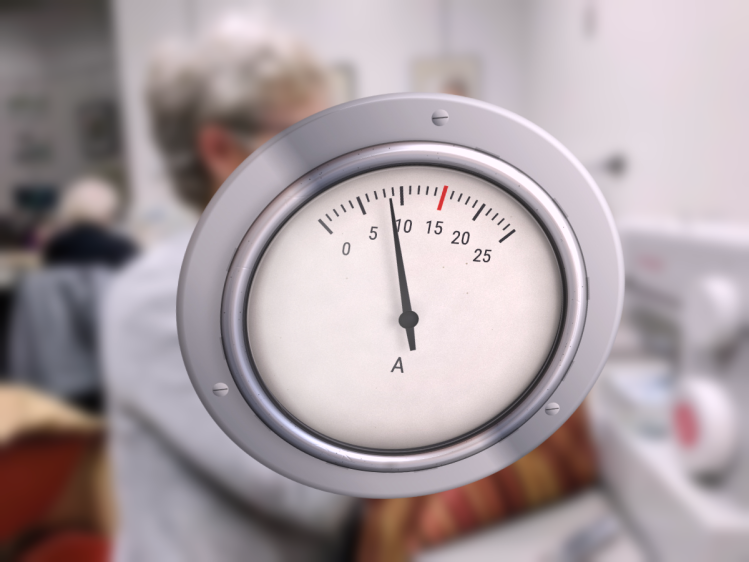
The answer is 8.5 A
